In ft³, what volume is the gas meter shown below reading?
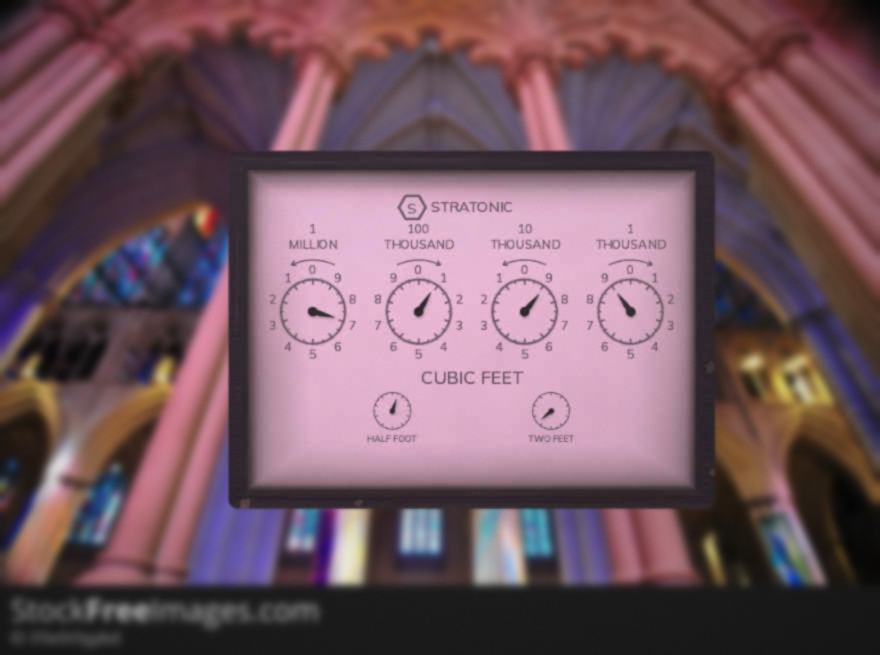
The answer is 708900 ft³
